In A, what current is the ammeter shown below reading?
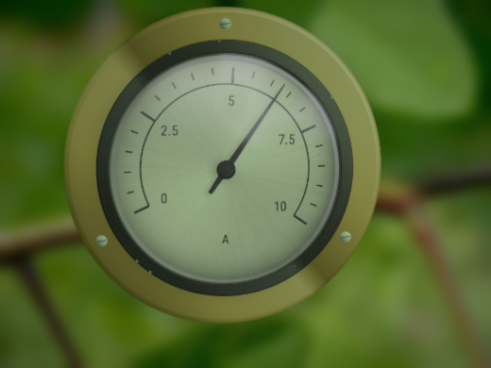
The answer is 6.25 A
